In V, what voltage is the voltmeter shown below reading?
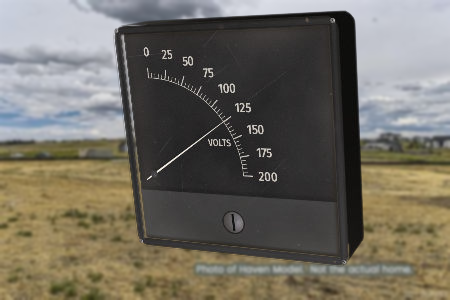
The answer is 125 V
